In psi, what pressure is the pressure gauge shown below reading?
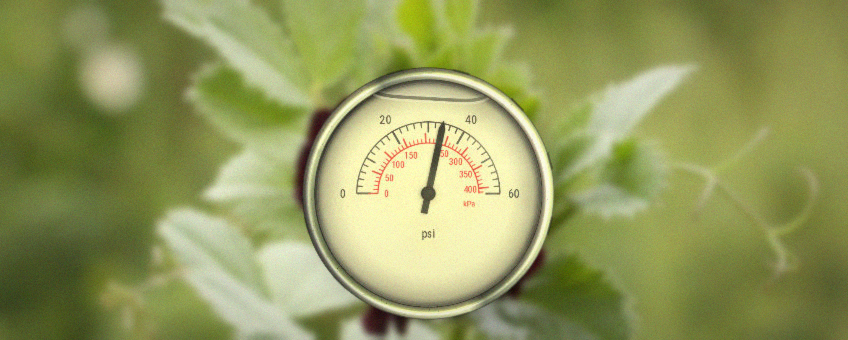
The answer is 34 psi
